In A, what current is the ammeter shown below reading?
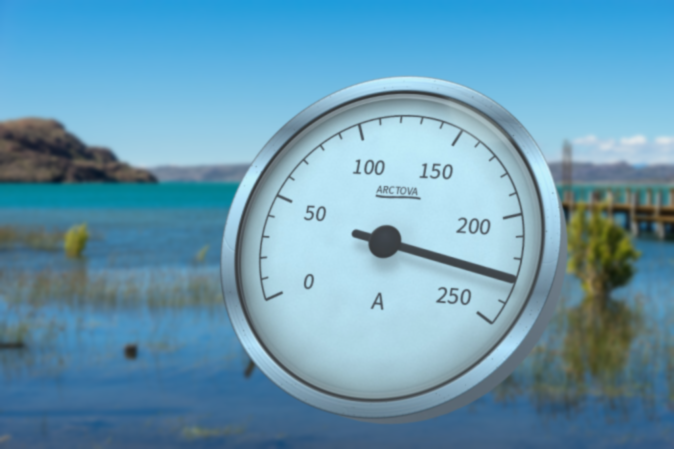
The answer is 230 A
